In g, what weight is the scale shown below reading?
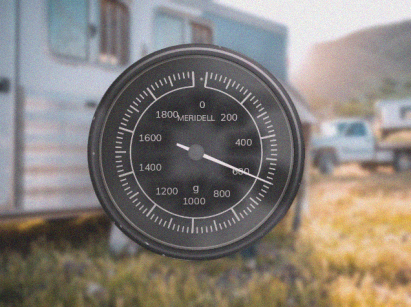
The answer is 600 g
